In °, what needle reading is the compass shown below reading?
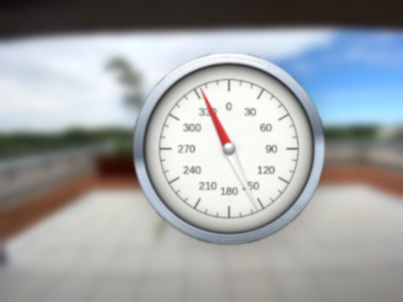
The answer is 335 °
